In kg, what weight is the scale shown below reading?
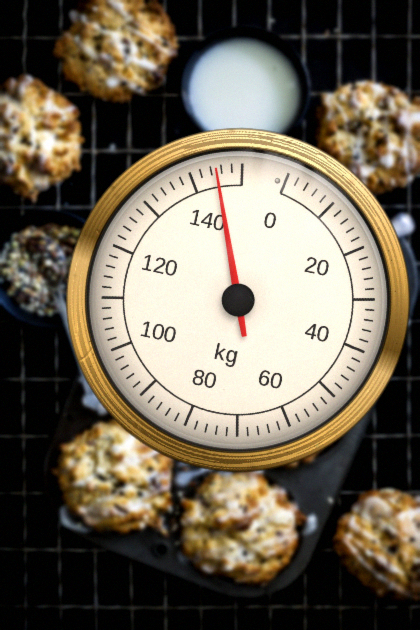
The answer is 145 kg
